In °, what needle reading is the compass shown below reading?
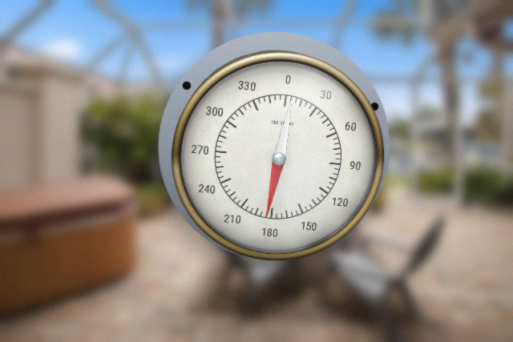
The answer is 185 °
